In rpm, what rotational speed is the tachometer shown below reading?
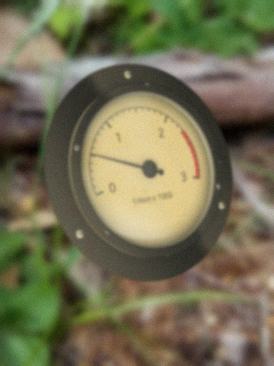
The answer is 500 rpm
